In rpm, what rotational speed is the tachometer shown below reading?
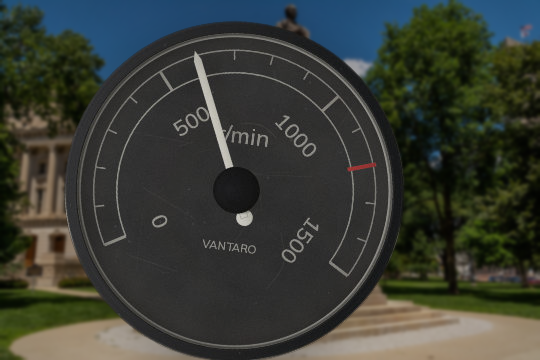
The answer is 600 rpm
